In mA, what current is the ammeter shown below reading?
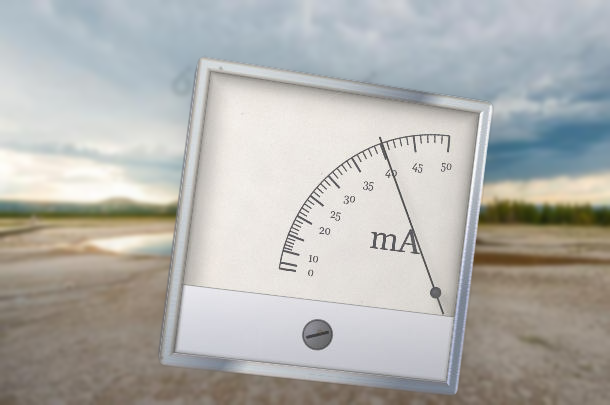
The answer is 40 mA
